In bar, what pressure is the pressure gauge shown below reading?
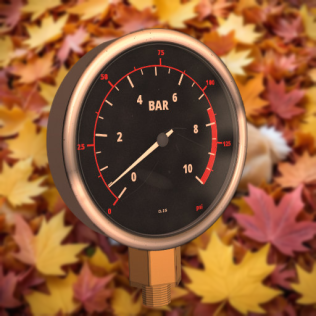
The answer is 0.5 bar
